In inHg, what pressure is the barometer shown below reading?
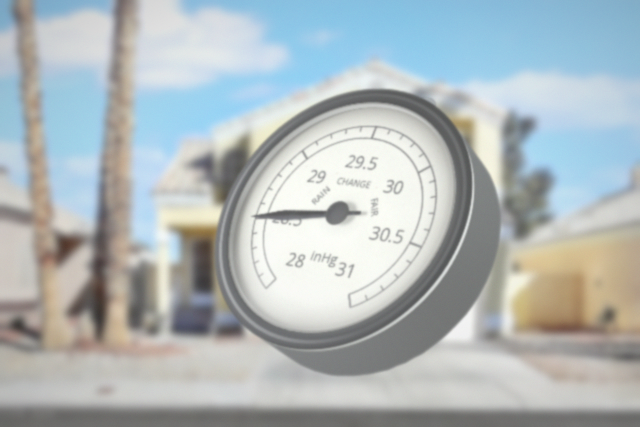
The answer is 28.5 inHg
